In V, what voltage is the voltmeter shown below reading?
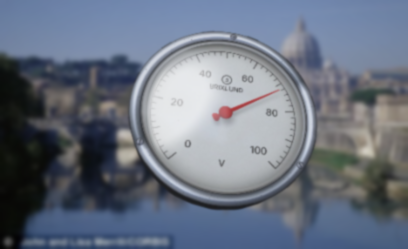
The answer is 72 V
